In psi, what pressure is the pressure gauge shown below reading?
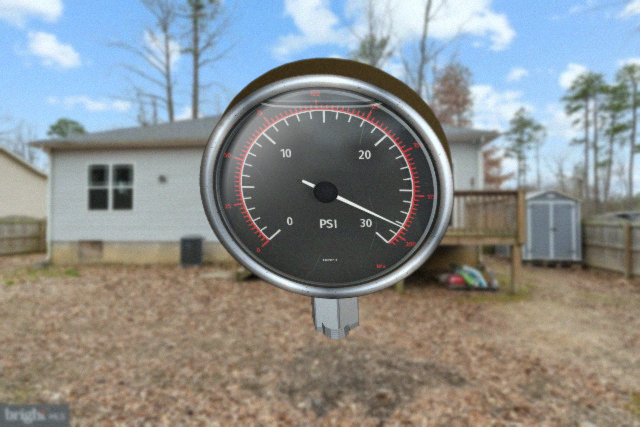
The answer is 28 psi
